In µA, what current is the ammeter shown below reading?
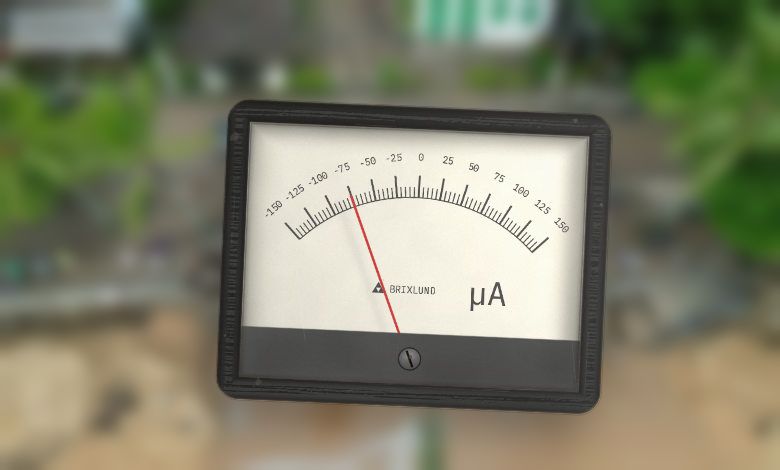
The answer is -75 µA
